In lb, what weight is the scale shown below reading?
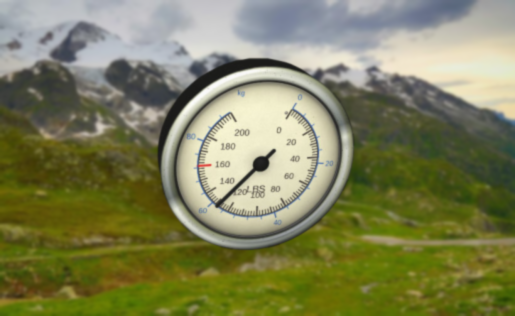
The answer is 130 lb
